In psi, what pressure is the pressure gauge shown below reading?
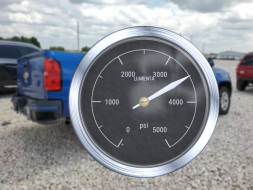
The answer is 3500 psi
